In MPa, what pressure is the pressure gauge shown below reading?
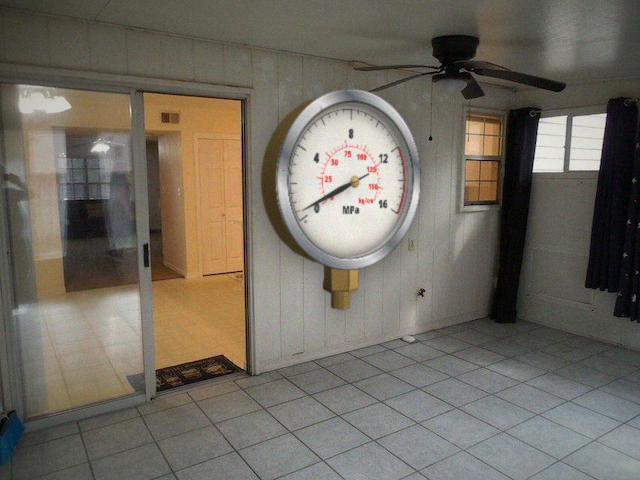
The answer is 0.5 MPa
